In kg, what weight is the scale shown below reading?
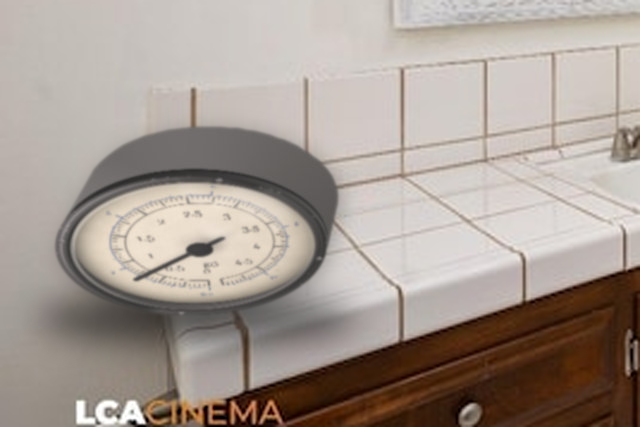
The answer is 0.75 kg
